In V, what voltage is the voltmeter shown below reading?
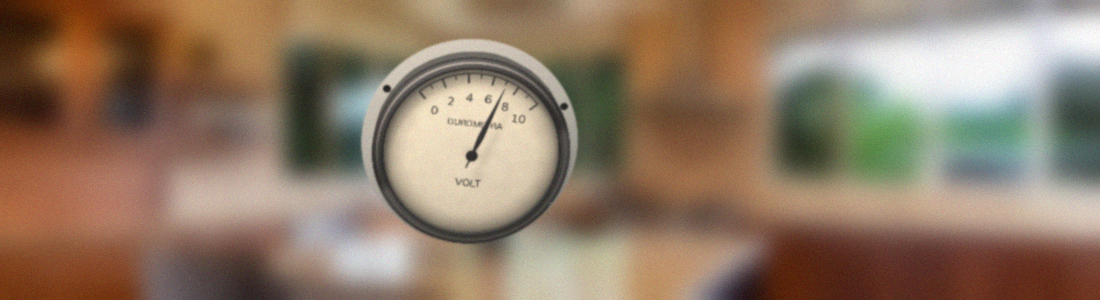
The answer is 7 V
